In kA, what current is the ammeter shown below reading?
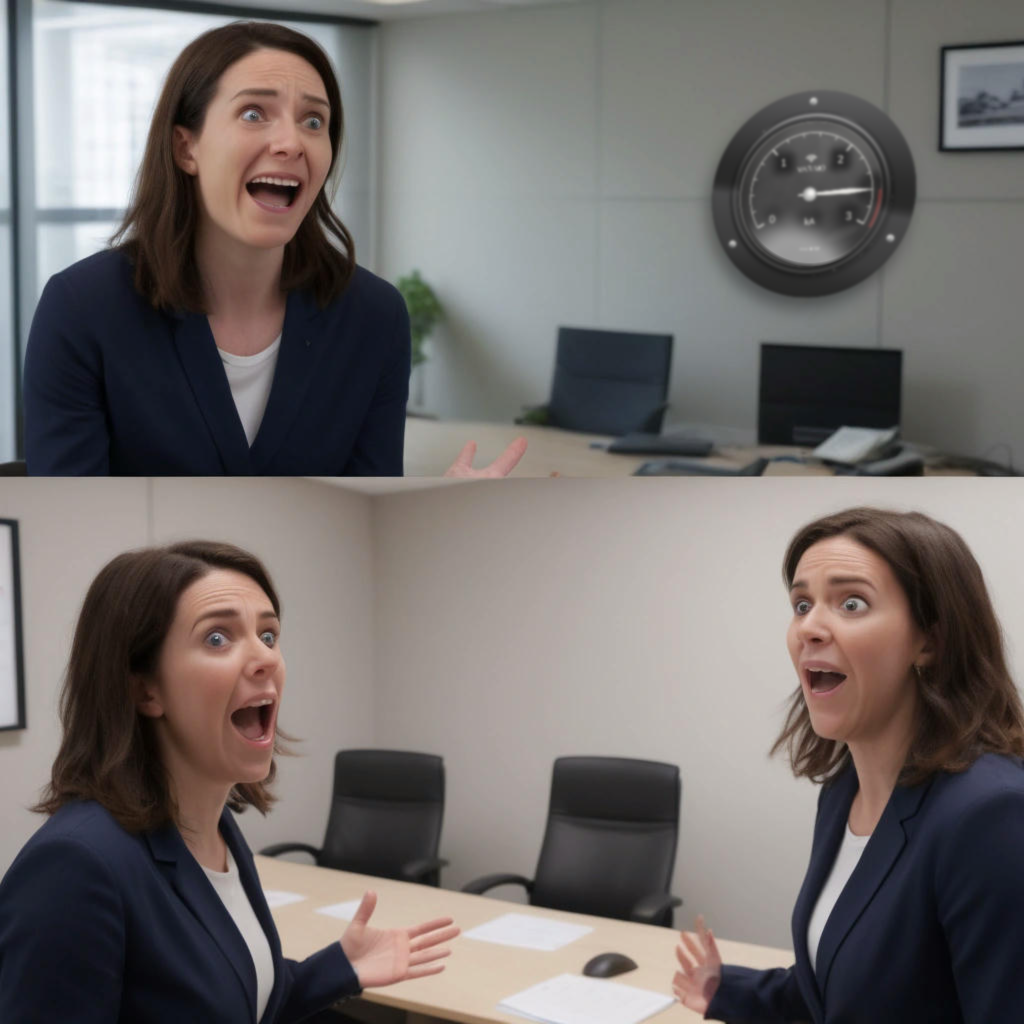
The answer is 2.6 kA
